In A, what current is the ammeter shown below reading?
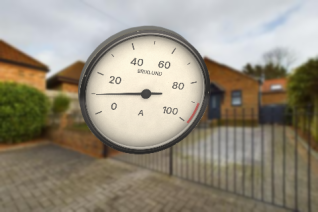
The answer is 10 A
